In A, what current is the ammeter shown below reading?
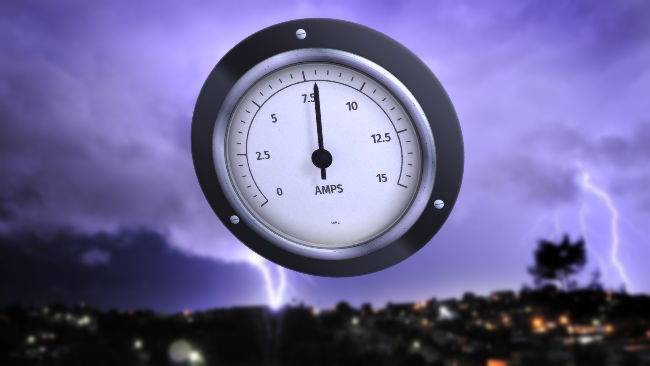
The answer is 8 A
